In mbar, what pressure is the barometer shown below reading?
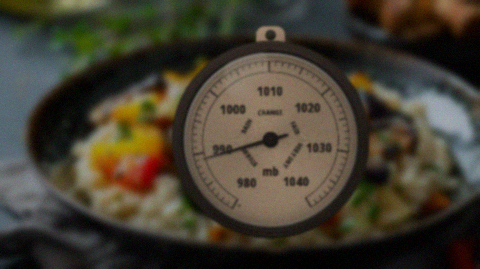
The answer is 989 mbar
